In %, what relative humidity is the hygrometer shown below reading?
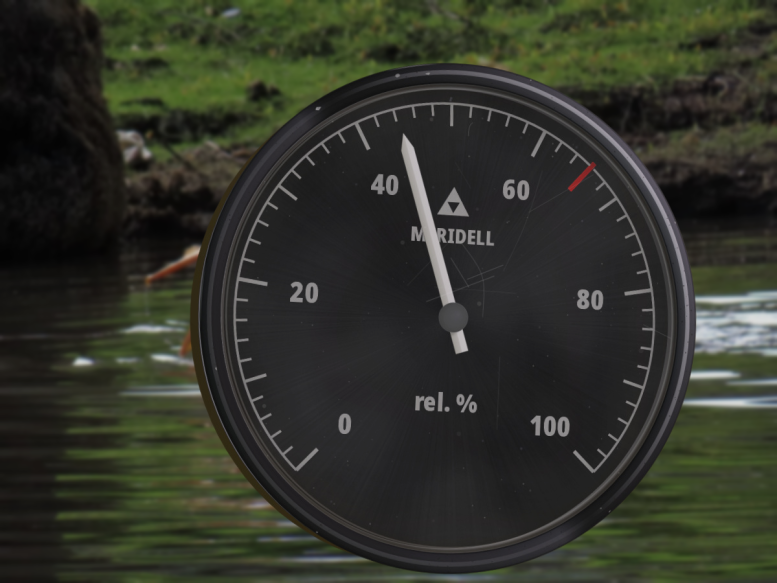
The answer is 44 %
